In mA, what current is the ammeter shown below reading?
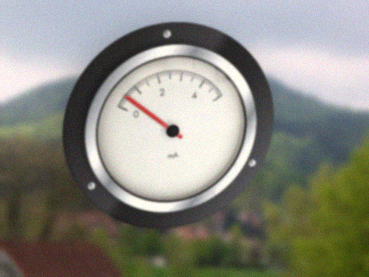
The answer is 0.5 mA
